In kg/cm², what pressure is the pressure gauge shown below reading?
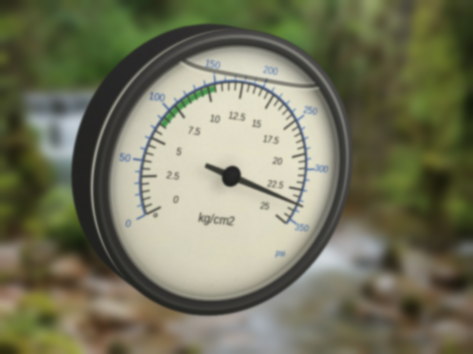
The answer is 23.5 kg/cm²
